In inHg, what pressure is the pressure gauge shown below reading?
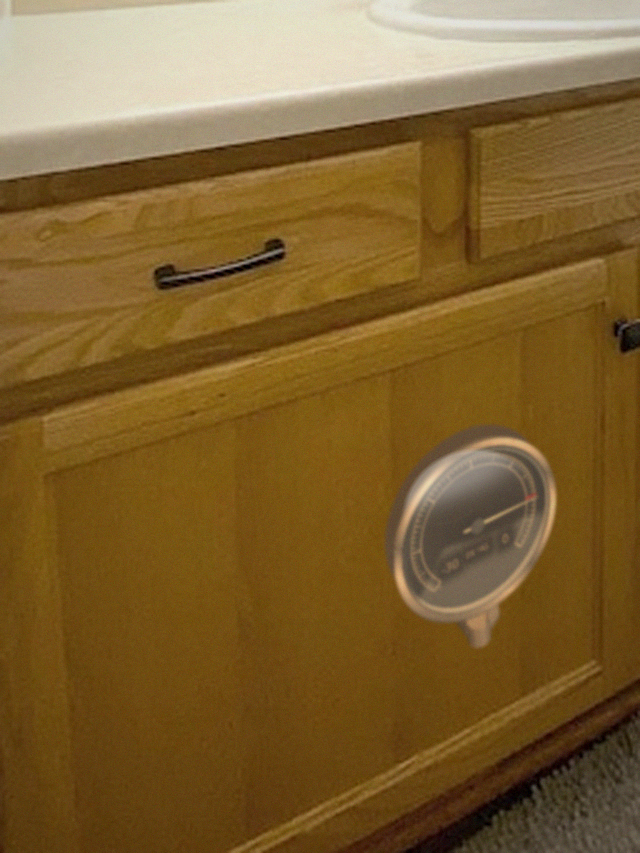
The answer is -5 inHg
